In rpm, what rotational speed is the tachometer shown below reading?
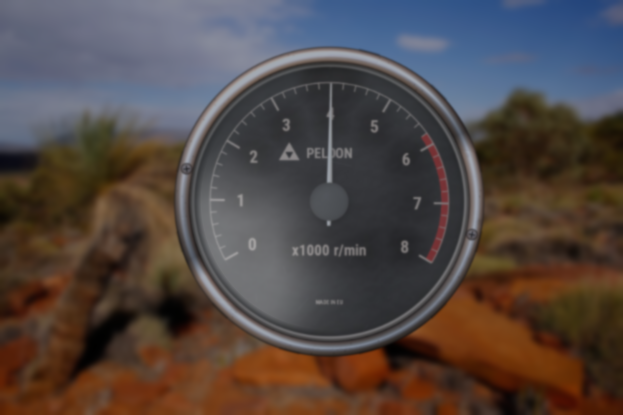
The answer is 4000 rpm
